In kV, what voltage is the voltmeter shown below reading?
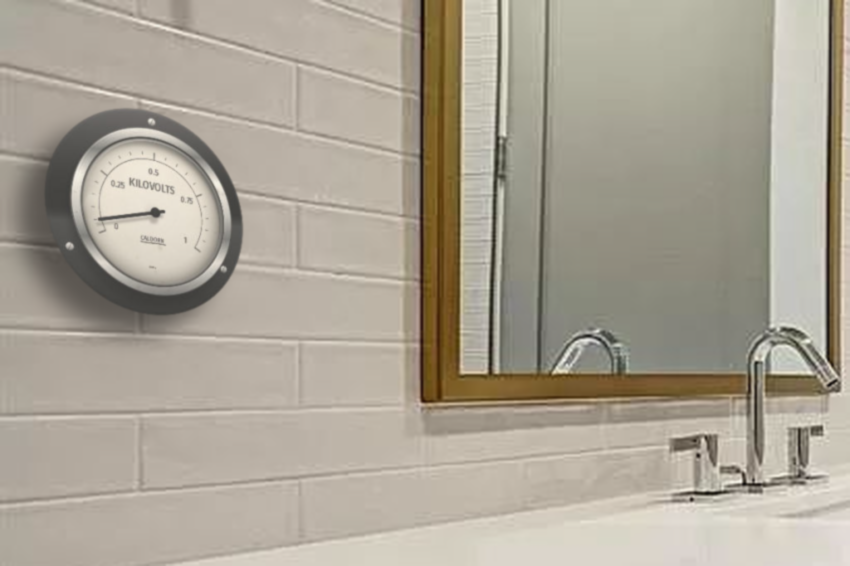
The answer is 0.05 kV
